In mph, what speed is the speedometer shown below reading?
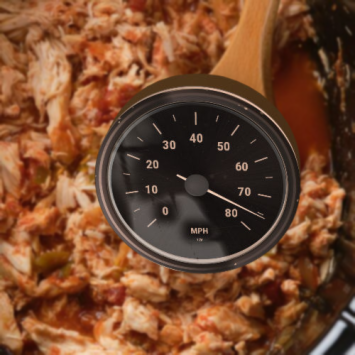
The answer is 75 mph
